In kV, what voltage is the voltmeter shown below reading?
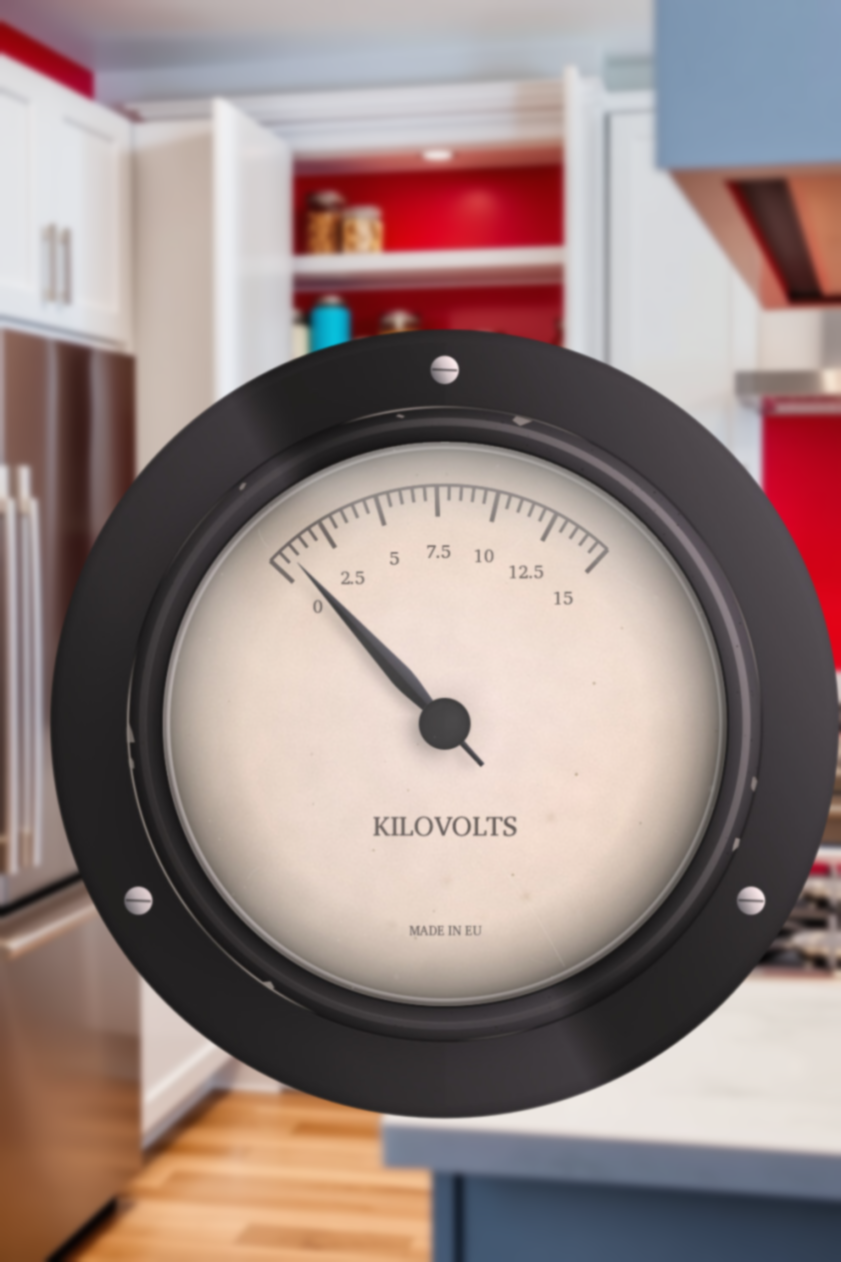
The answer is 0.75 kV
